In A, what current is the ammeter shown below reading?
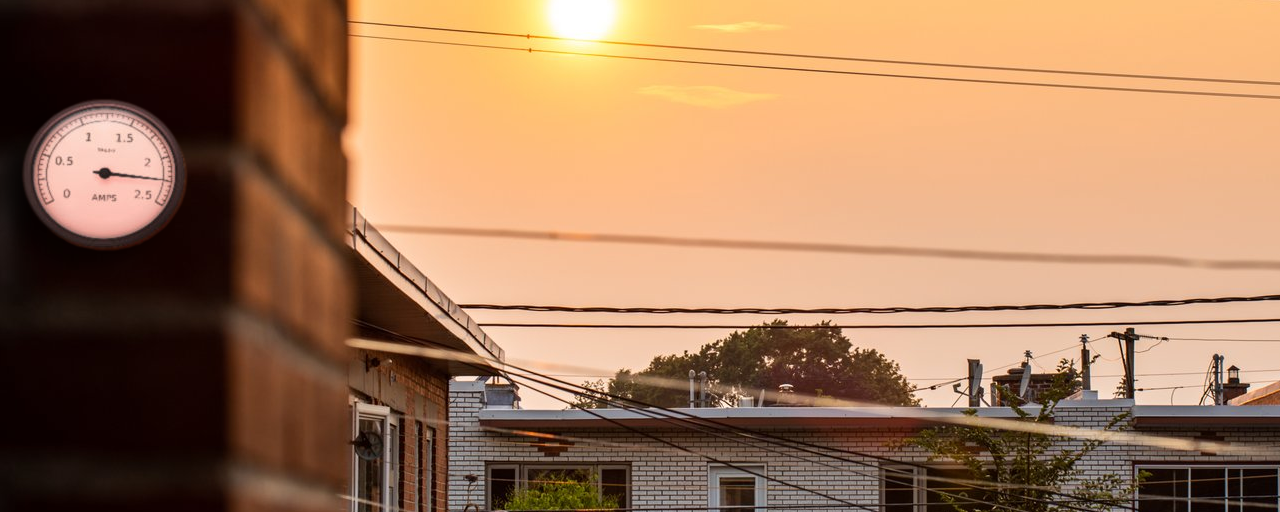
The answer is 2.25 A
